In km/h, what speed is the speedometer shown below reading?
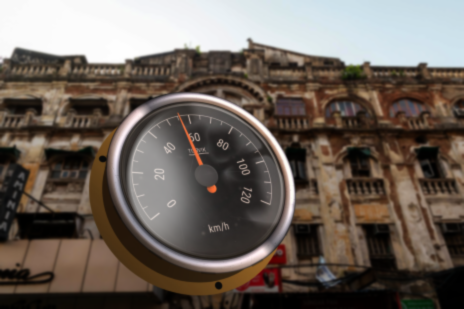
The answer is 55 km/h
